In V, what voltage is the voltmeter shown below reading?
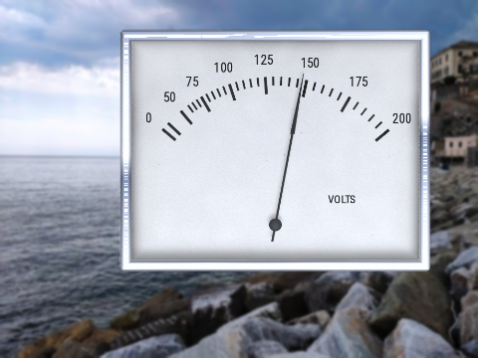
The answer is 147.5 V
